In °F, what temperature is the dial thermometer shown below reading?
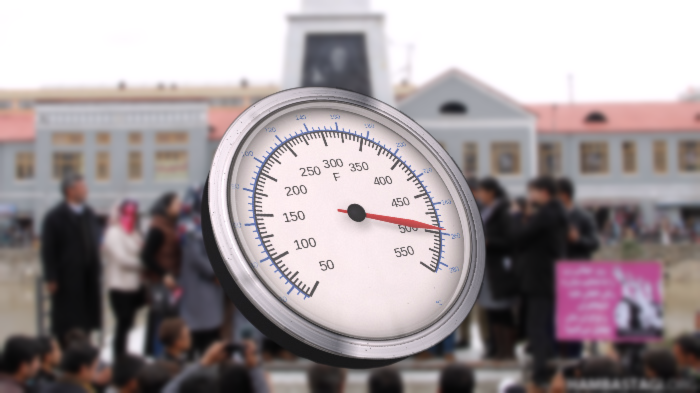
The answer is 500 °F
